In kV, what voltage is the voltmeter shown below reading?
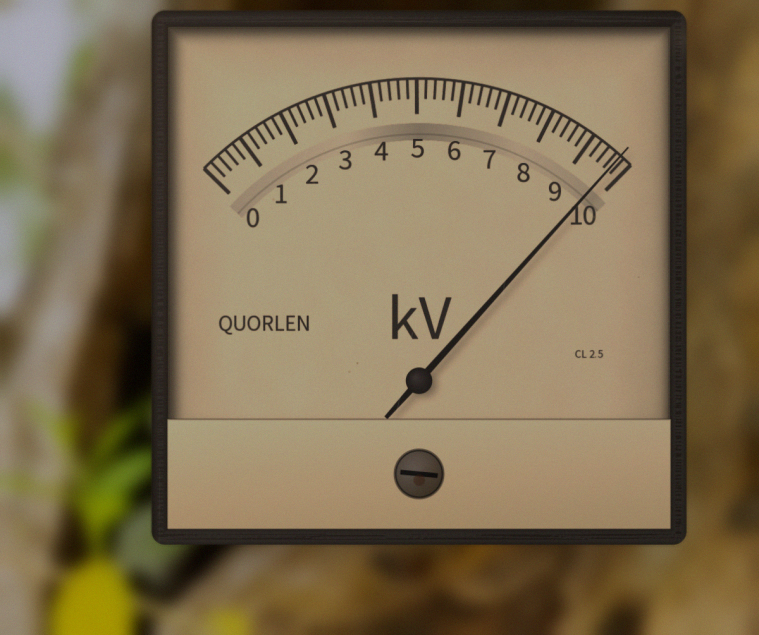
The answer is 9.7 kV
